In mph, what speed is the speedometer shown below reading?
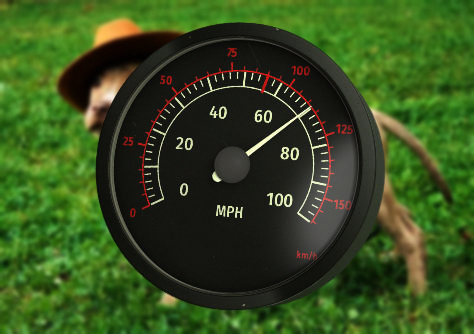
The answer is 70 mph
